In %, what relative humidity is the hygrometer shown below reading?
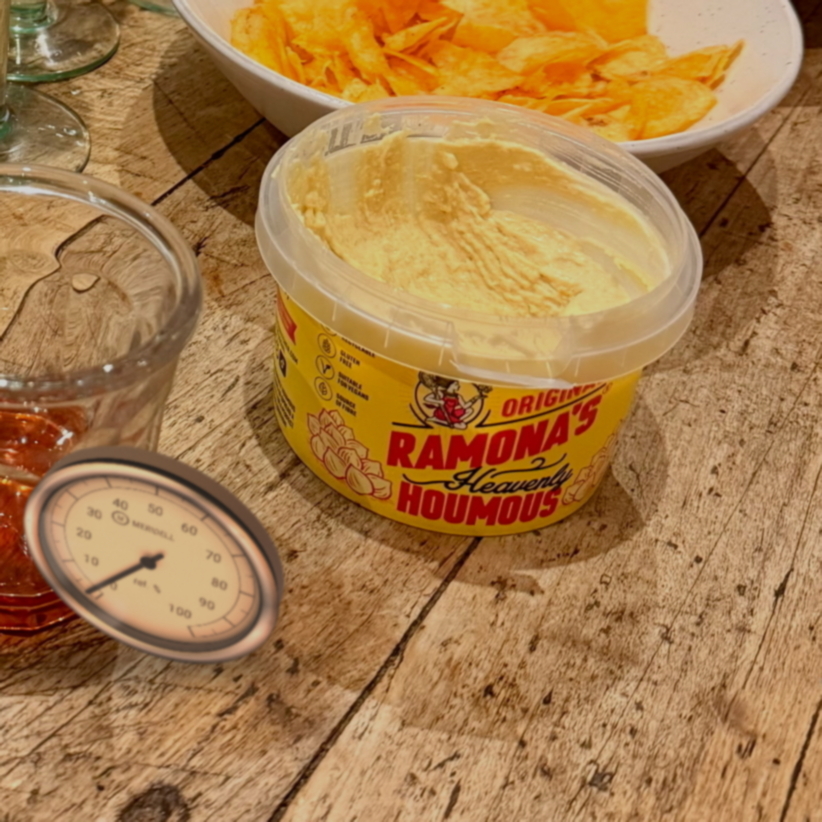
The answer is 2.5 %
